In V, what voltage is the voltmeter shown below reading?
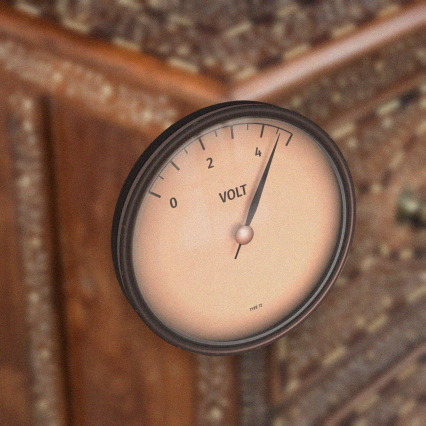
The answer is 4.5 V
